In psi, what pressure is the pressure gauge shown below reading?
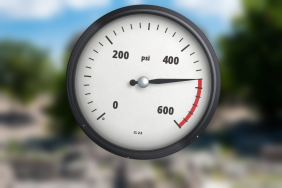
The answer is 480 psi
